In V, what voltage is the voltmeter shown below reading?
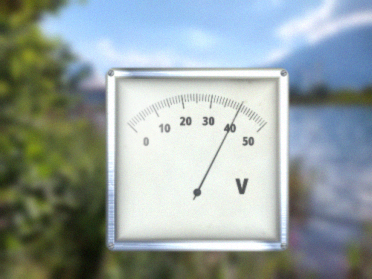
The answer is 40 V
